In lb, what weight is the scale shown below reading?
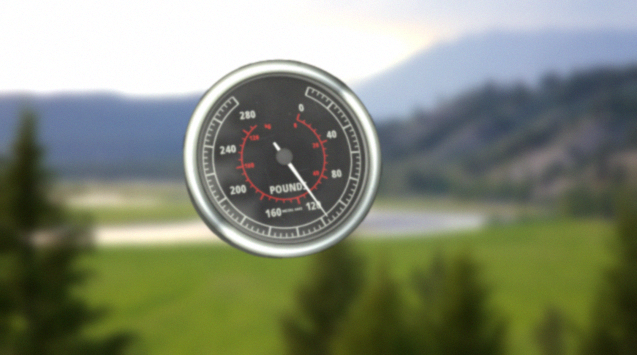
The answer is 116 lb
